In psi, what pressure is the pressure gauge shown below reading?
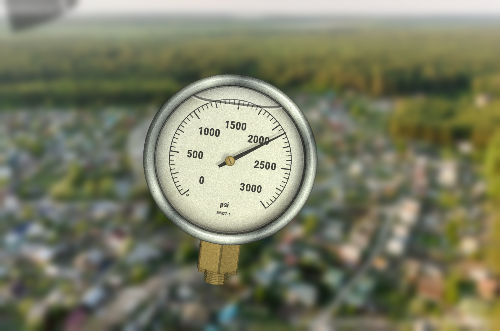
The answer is 2100 psi
